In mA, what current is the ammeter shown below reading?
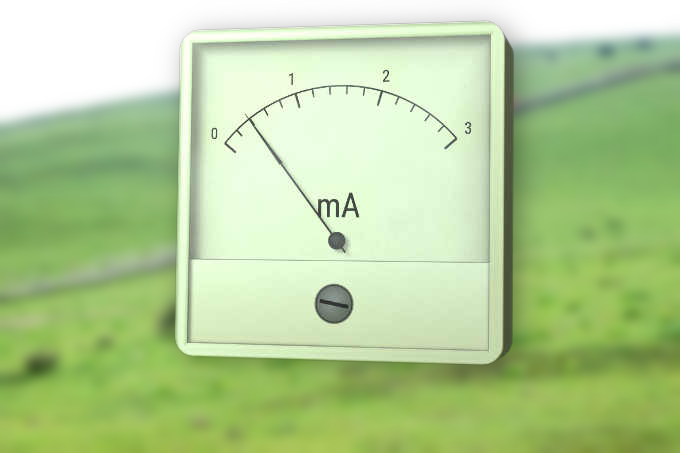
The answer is 0.4 mA
